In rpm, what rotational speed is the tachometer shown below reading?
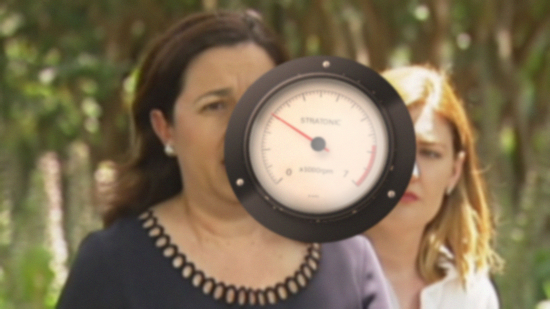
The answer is 2000 rpm
